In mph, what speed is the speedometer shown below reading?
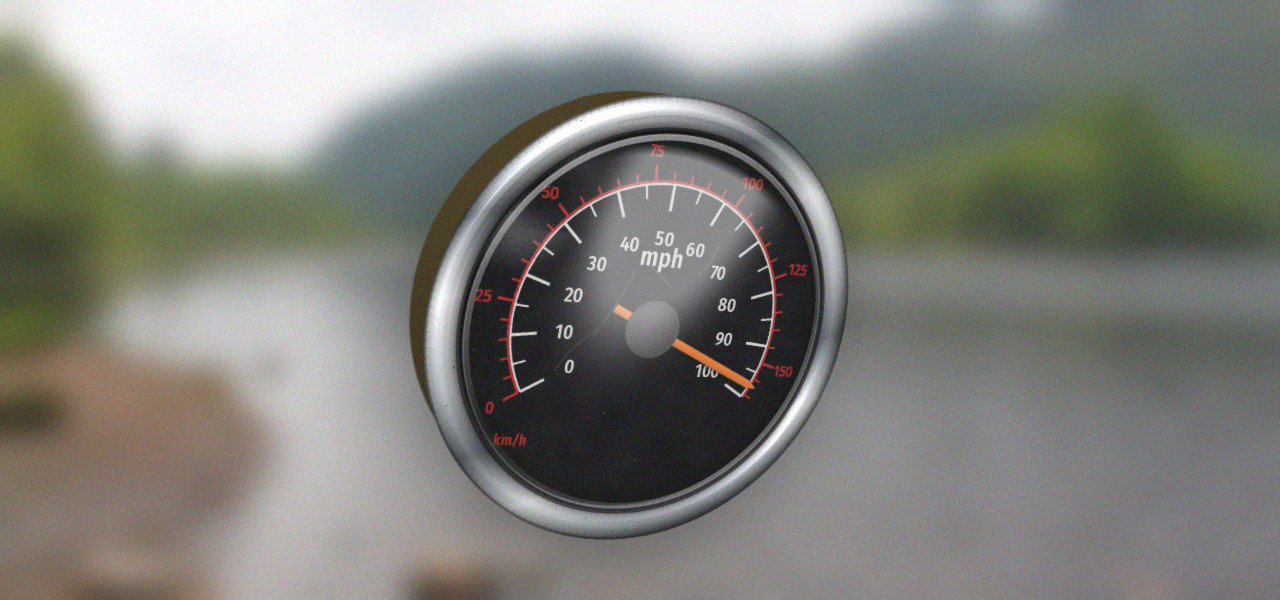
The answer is 97.5 mph
